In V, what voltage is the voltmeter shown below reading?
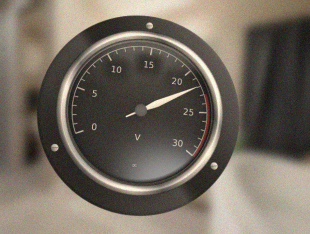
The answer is 22 V
